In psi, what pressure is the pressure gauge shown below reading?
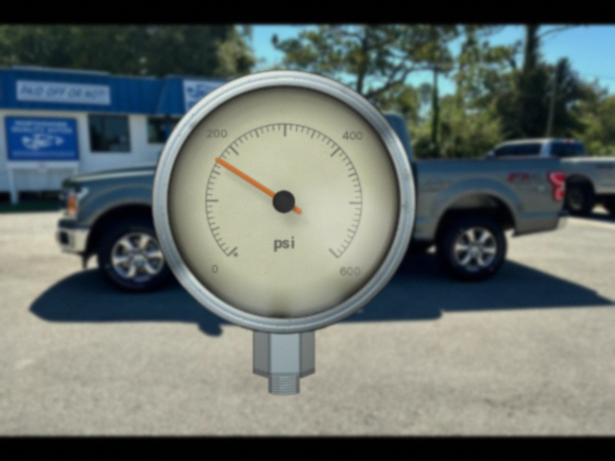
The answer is 170 psi
